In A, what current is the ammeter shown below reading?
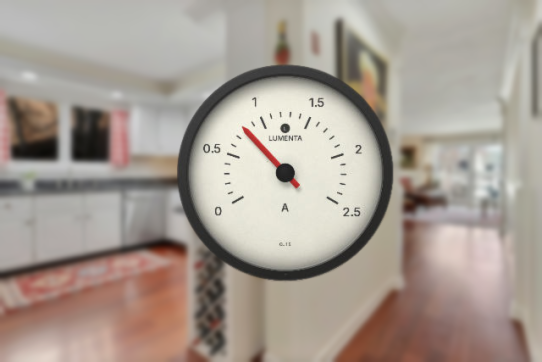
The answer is 0.8 A
